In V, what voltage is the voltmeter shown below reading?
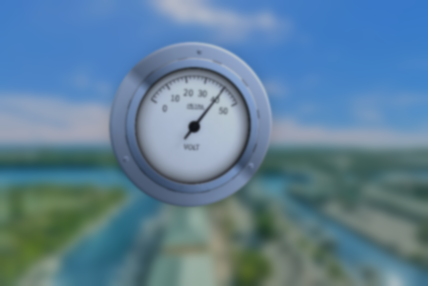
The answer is 40 V
